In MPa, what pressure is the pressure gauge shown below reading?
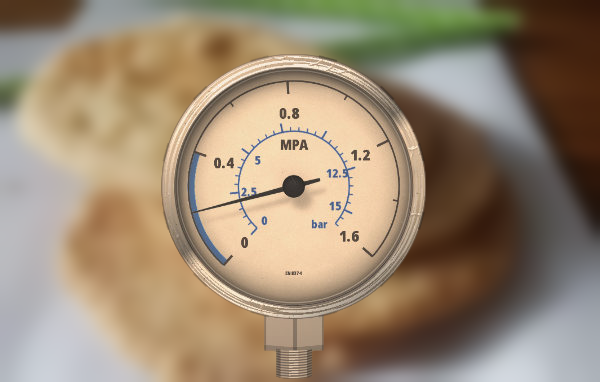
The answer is 0.2 MPa
